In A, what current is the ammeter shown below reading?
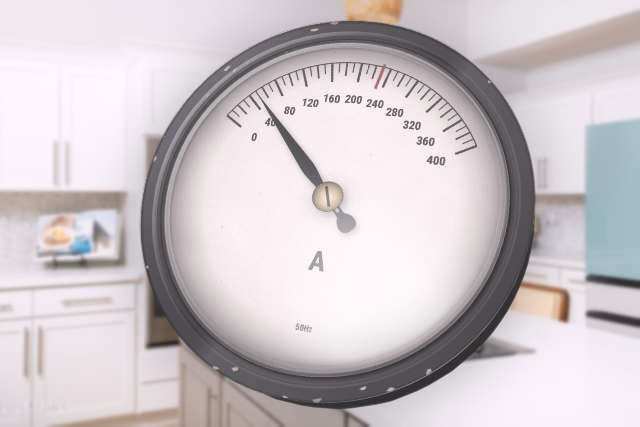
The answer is 50 A
